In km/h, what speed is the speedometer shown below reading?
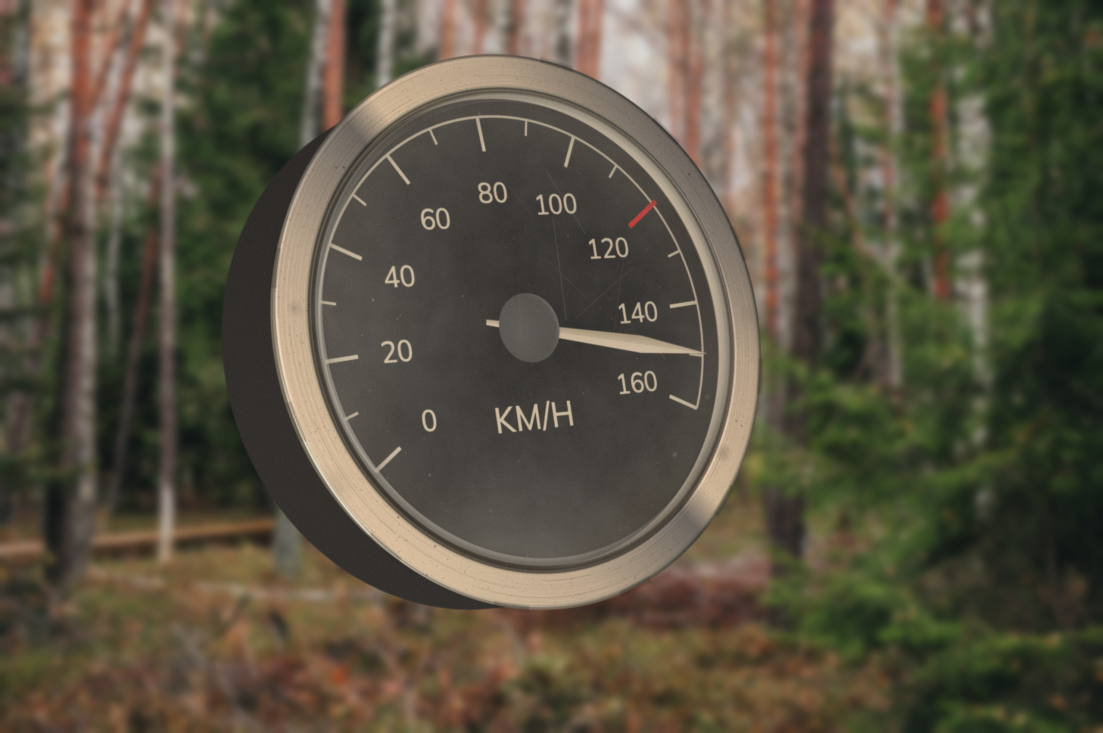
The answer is 150 km/h
